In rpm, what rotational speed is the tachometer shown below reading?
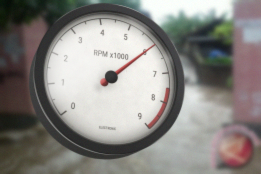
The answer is 6000 rpm
